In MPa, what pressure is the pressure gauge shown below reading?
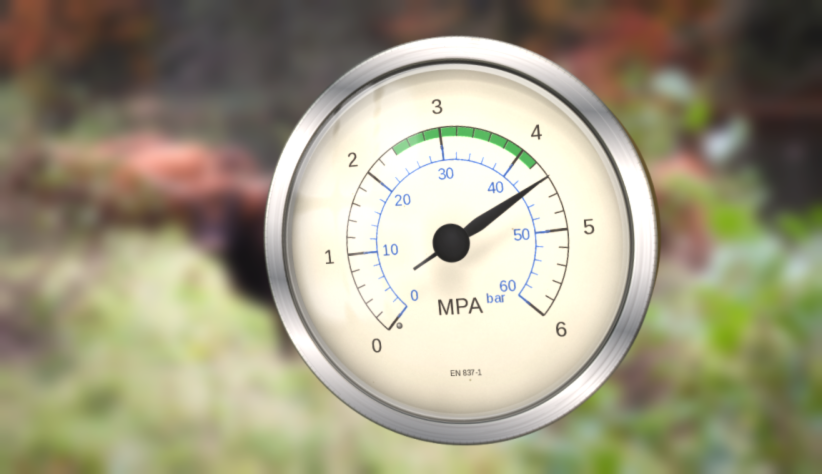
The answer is 4.4 MPa
